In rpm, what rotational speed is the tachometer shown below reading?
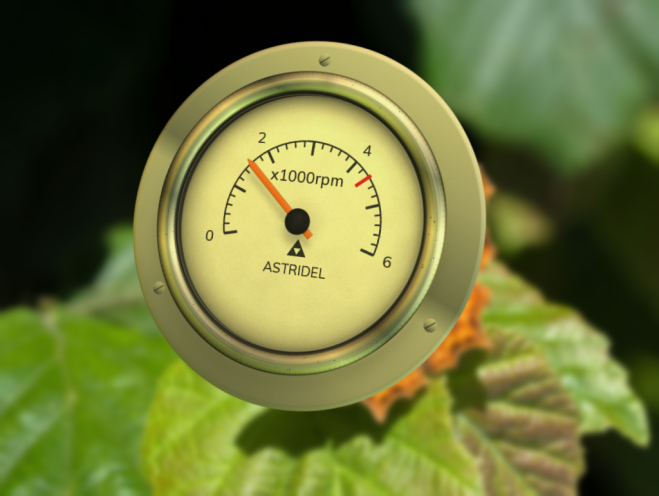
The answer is 1600 rpm
